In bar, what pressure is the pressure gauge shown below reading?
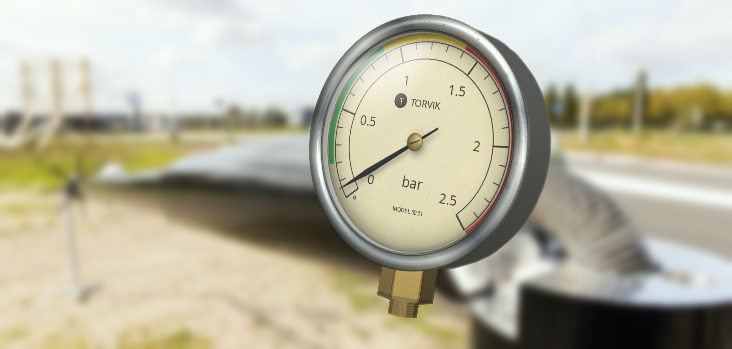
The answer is 0.05 bar
